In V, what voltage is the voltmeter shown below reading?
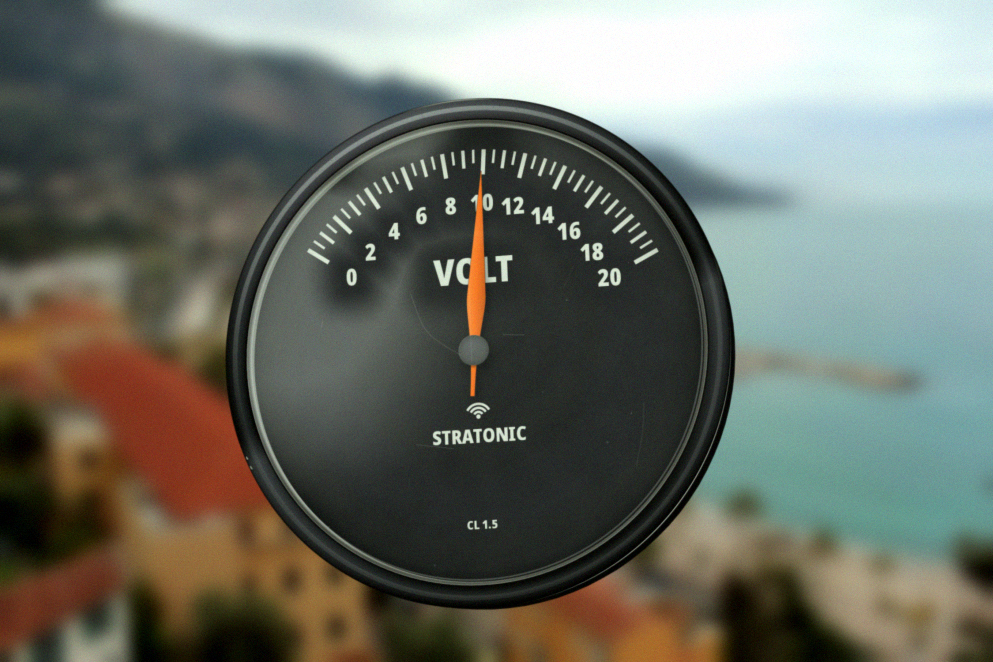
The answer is 10 V
